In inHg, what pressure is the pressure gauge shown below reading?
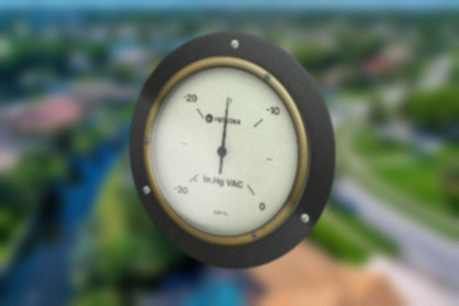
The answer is -15 inHg
